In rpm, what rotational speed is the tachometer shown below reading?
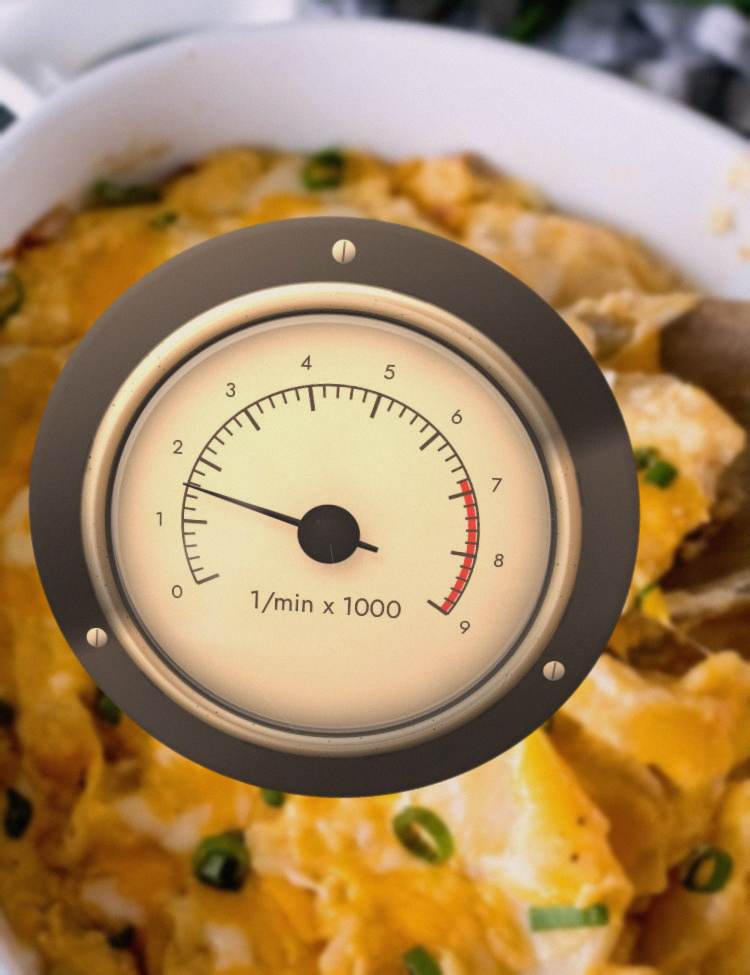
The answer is 1600 rpm
